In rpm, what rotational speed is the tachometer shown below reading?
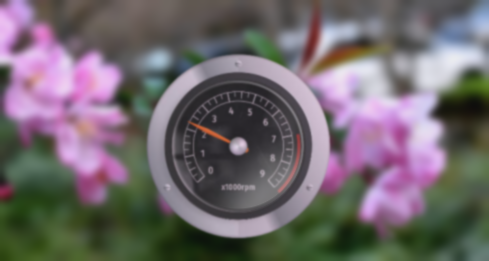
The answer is 2250 rpm
